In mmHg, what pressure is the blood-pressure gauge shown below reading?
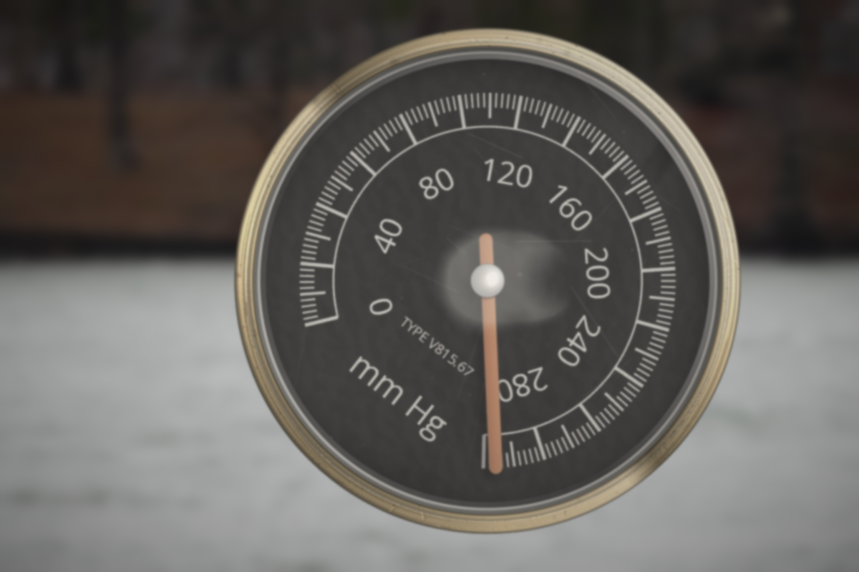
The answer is 296 mmHg
